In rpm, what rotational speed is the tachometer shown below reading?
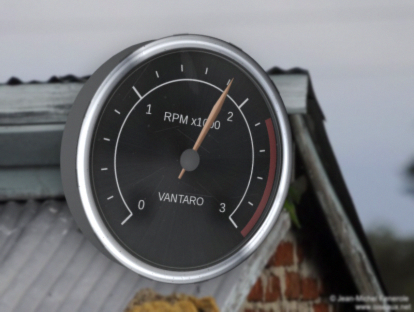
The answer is 1800 rpm
